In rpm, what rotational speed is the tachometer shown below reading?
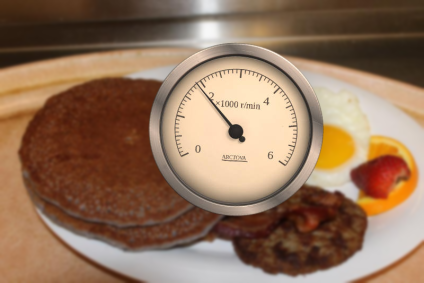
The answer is 1900 rpm
